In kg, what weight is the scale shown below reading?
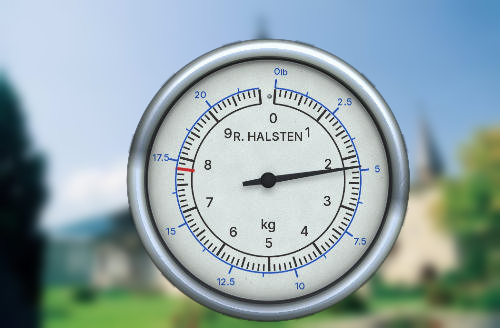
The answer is 2.2 kg
